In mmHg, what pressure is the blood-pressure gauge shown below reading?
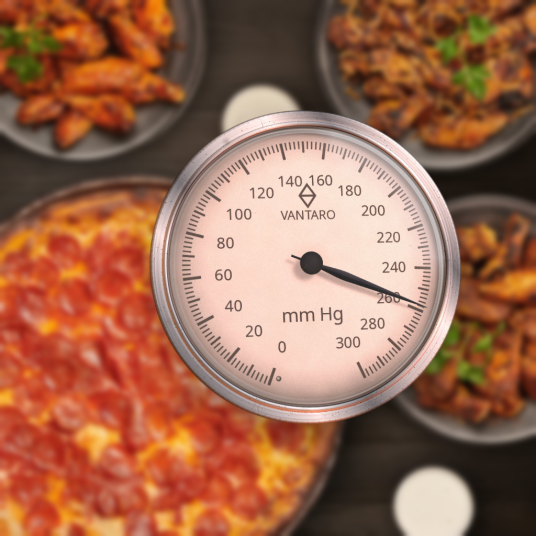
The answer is 258 mmHg
